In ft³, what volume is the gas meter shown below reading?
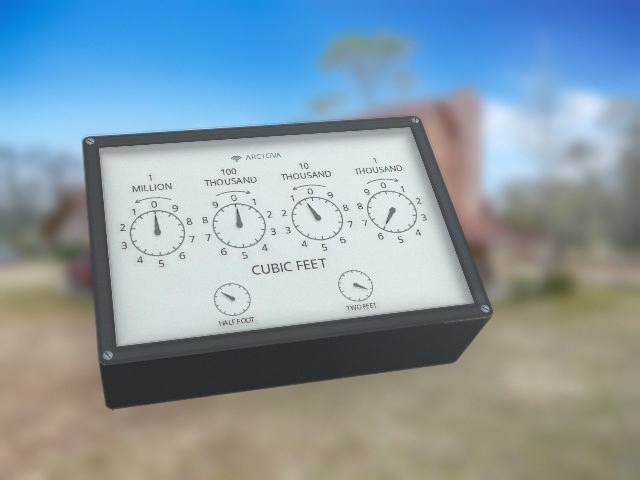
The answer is 600 ft³
